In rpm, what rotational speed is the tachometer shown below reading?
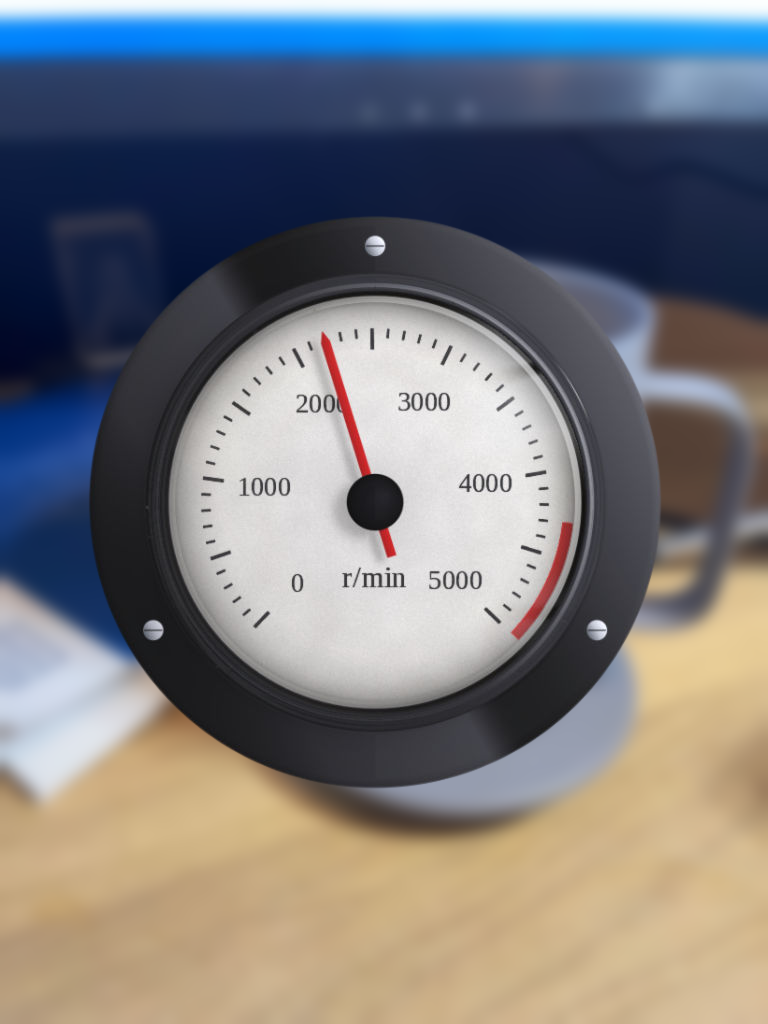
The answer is 2200 rpm
